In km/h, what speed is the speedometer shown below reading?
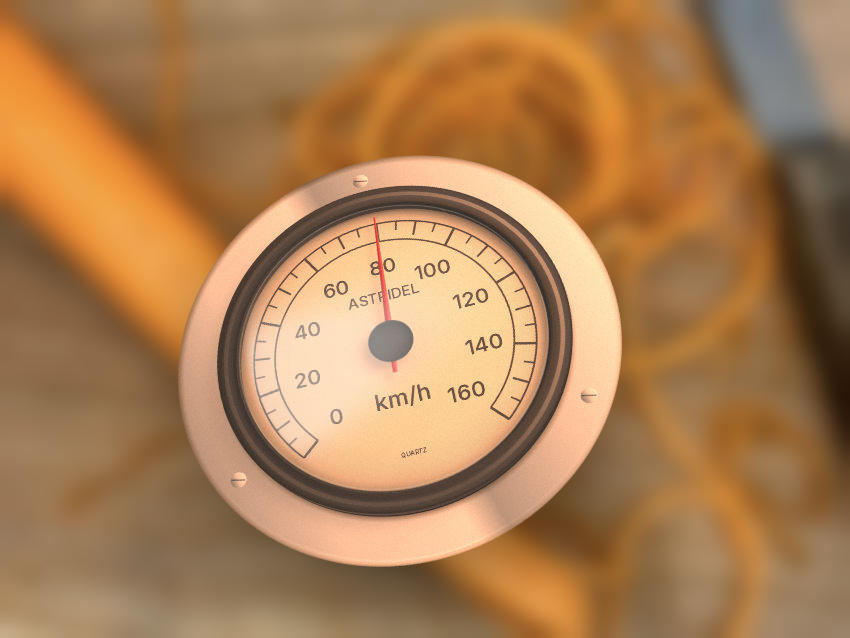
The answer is 80 km/h
